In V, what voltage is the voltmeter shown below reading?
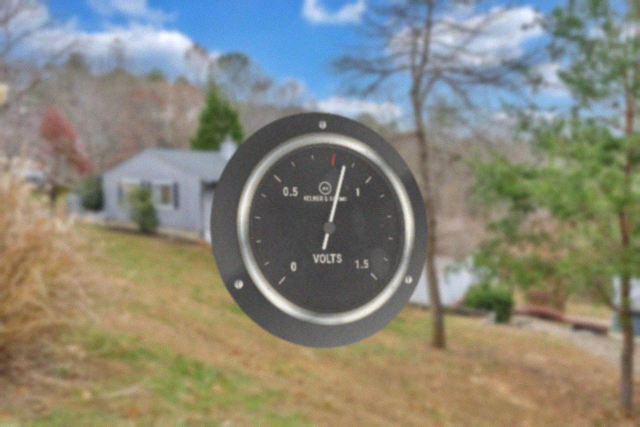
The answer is 0.85 V
